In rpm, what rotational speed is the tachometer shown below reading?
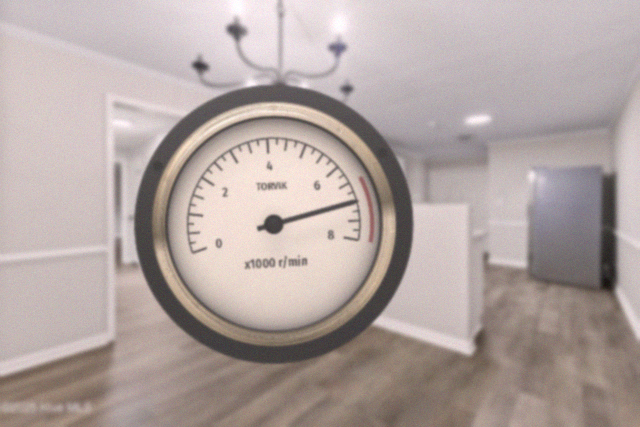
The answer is 7000 rpm
